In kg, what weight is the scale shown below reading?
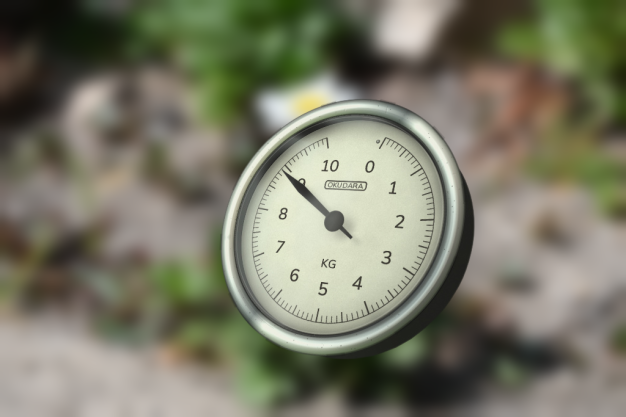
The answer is 8.9 kg
